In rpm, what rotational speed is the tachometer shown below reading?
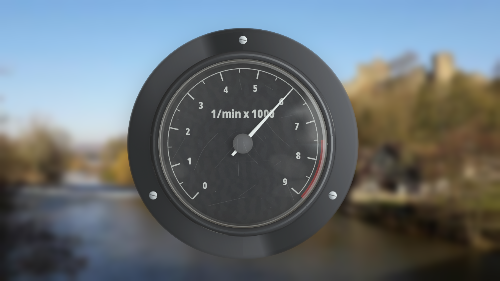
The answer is 6000 rpm
